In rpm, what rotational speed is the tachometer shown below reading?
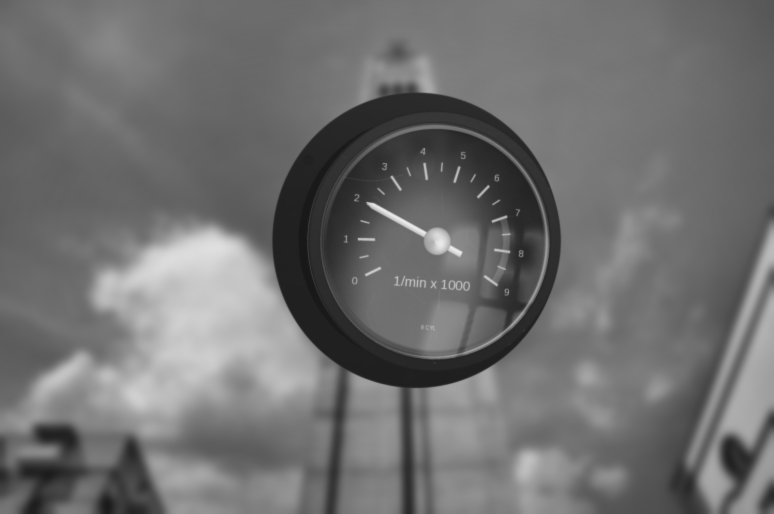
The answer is 2000 rpm
